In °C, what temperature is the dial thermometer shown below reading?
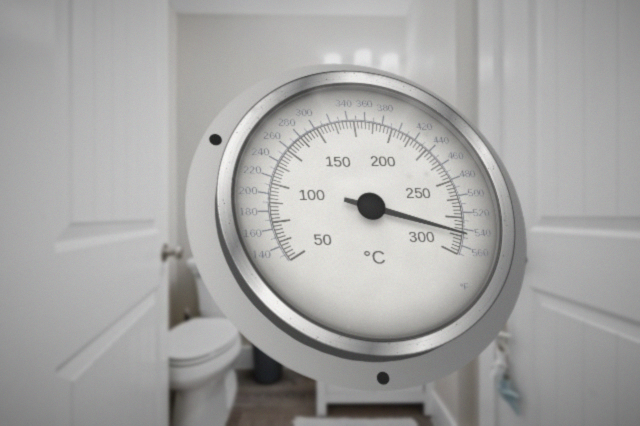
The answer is 287.5 °C
